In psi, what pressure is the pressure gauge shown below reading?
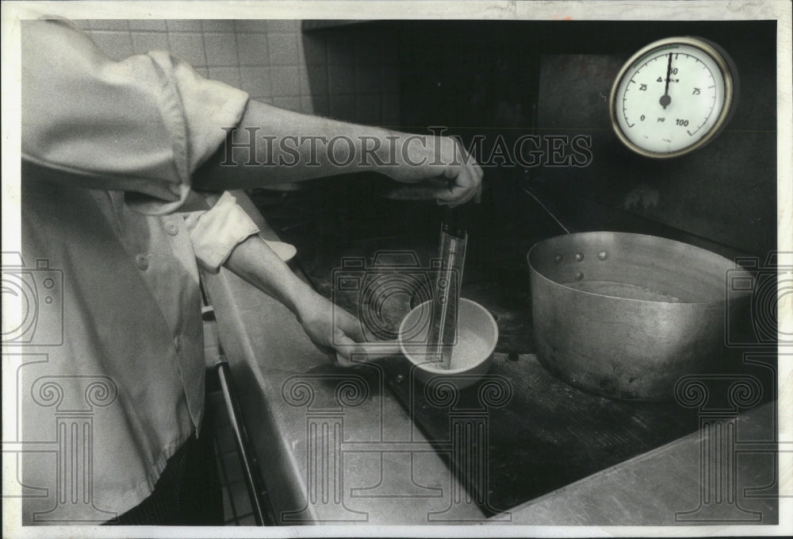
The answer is 47.5 psi
